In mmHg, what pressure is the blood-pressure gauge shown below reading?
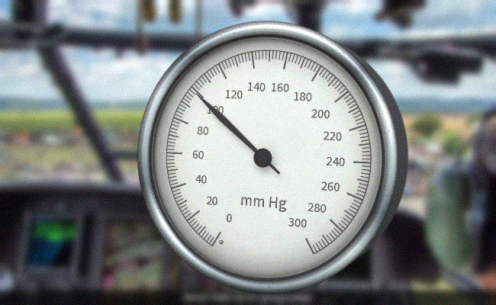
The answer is 100 mmHg
